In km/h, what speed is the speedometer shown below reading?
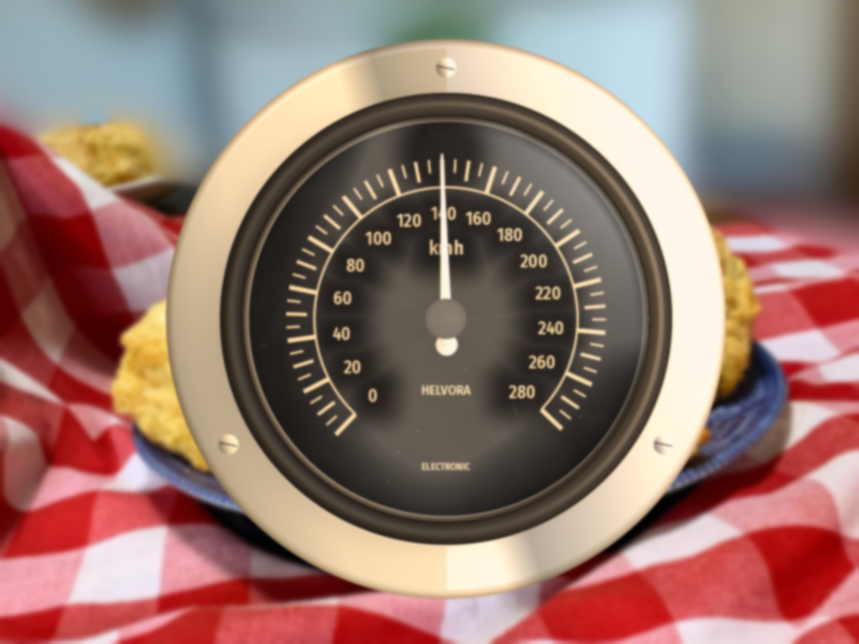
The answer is 140 km/h
